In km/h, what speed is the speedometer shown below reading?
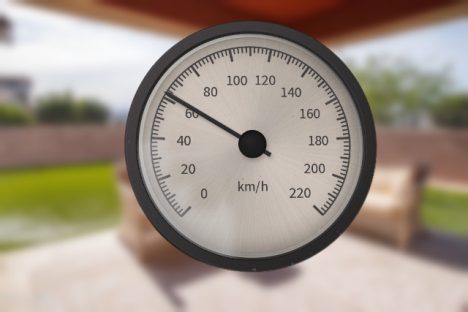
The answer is 62 km/h
